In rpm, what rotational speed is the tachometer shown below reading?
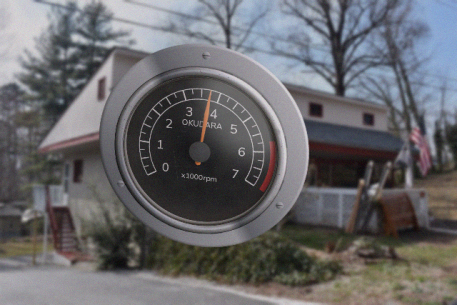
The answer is 3750 rpm
